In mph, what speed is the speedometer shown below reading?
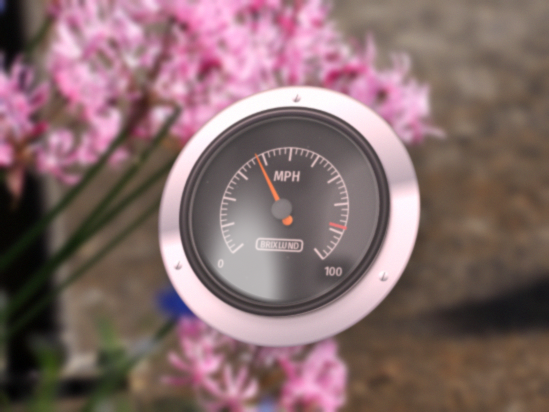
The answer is 38 mph
